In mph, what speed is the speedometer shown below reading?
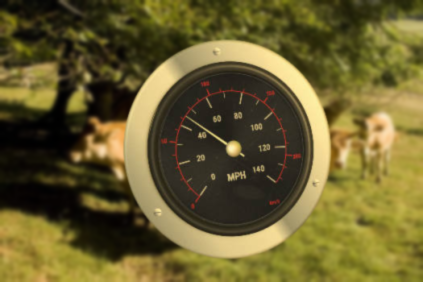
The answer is 45 mph
